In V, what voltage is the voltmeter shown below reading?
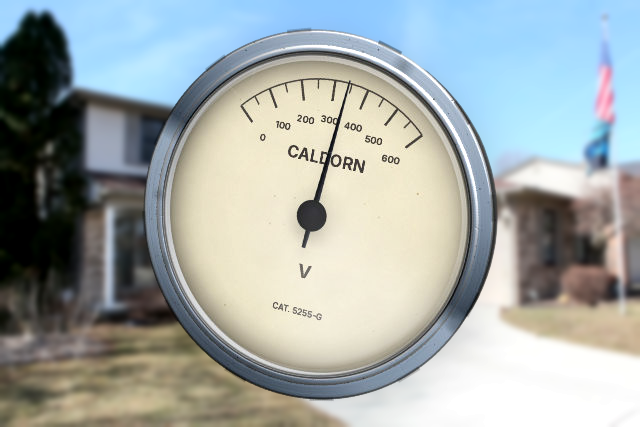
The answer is 350 V
